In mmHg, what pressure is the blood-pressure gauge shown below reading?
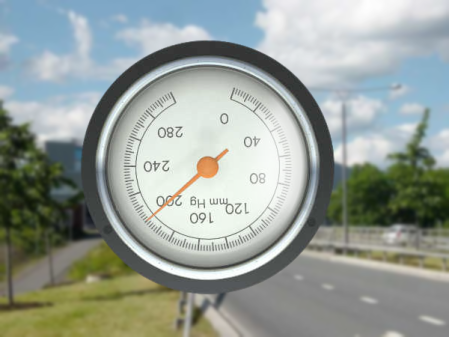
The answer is 200 mmHg
